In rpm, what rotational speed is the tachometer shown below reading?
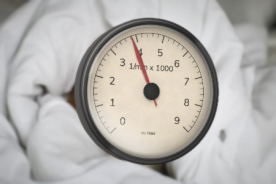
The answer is 3800 rpm
